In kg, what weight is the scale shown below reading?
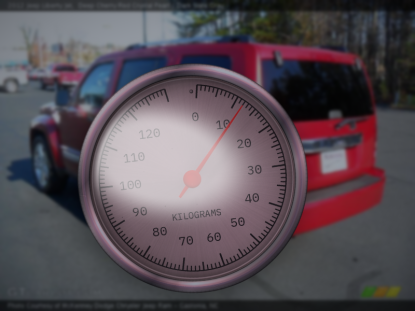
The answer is 12 kg
